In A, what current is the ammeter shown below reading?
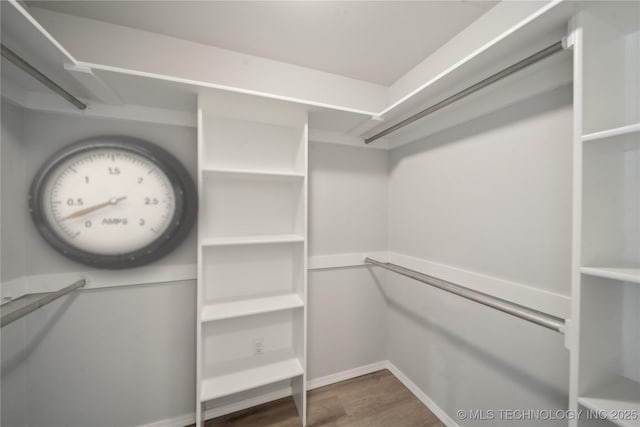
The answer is 0.25 A
